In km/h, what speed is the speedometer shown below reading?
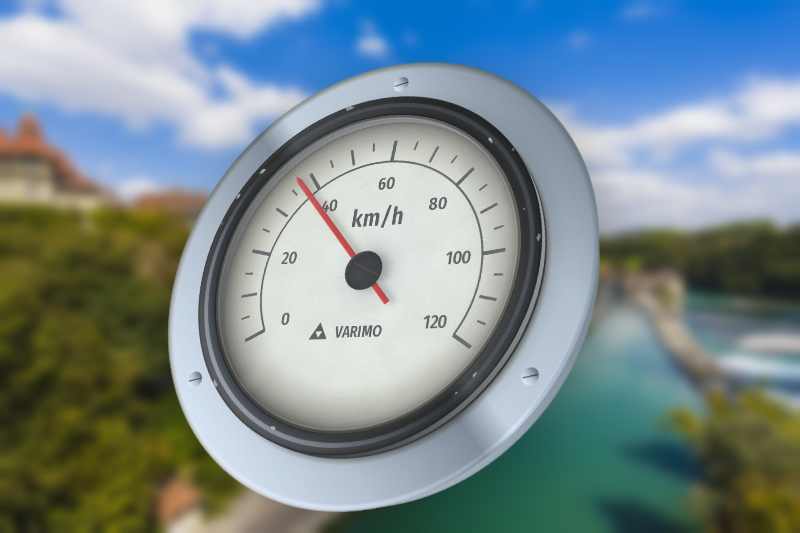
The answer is 37.5 km/h
